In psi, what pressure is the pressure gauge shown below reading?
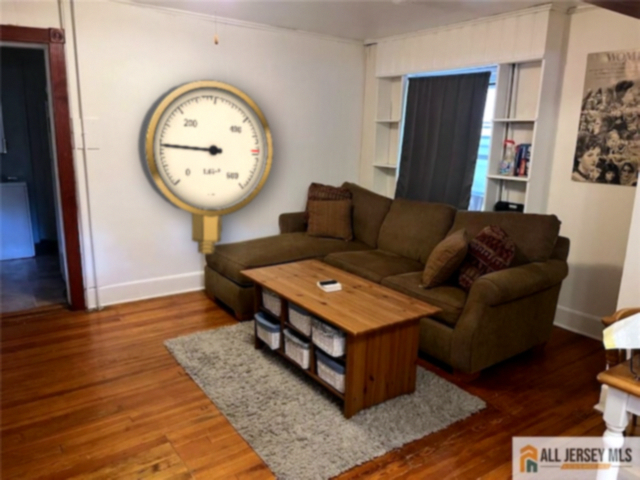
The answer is 100 psi
